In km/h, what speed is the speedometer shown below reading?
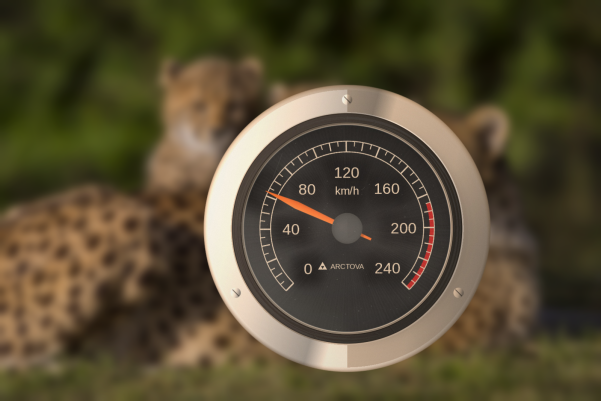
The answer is 62.5 km/h
